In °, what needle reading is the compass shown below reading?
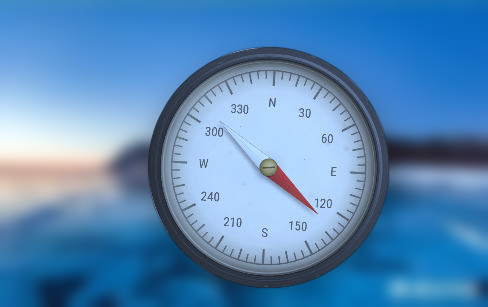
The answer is 130 °
